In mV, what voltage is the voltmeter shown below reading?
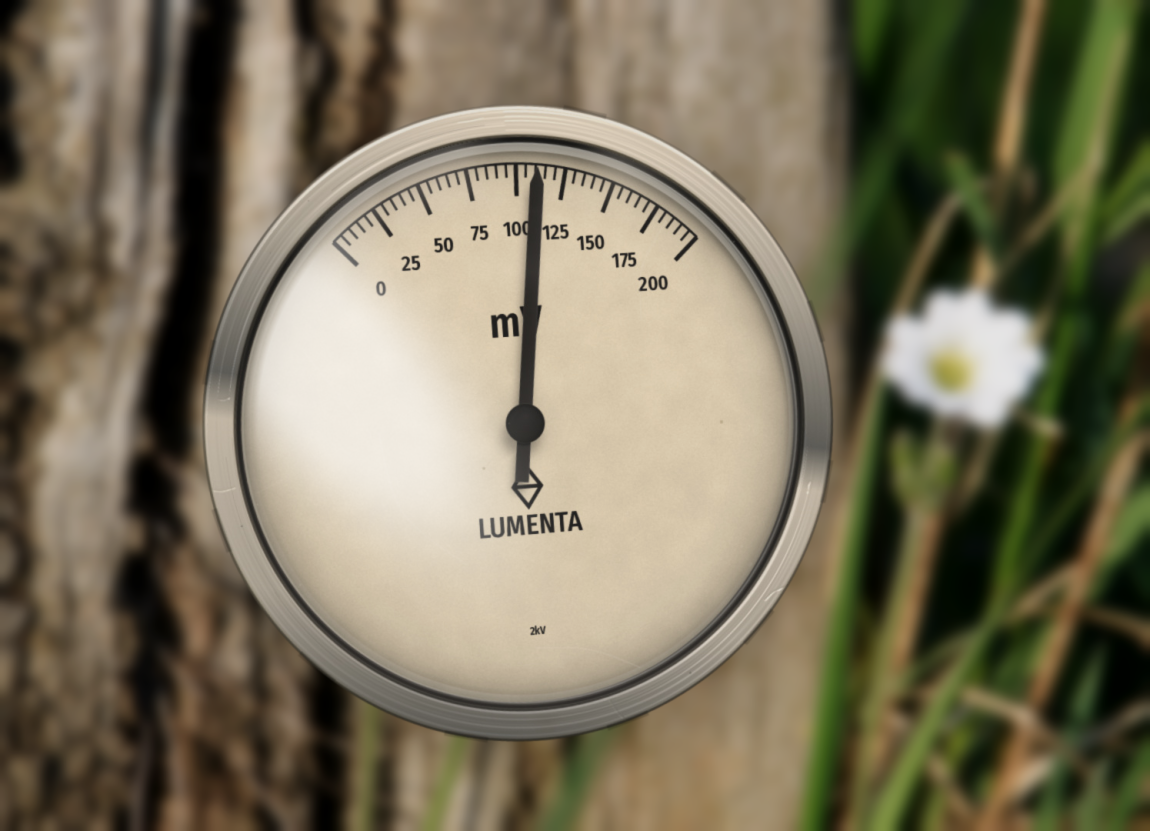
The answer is 110 mV
